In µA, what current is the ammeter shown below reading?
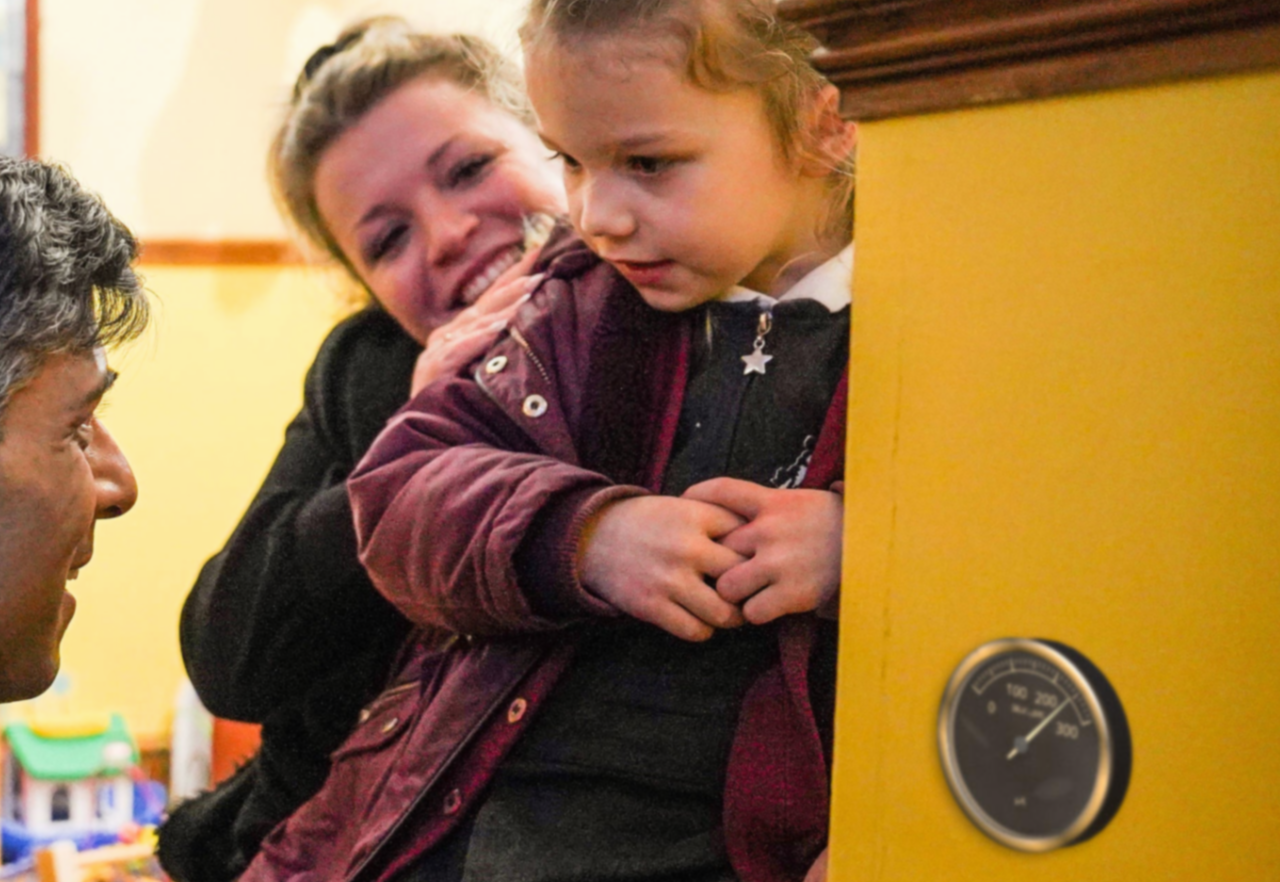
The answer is 250 µA
